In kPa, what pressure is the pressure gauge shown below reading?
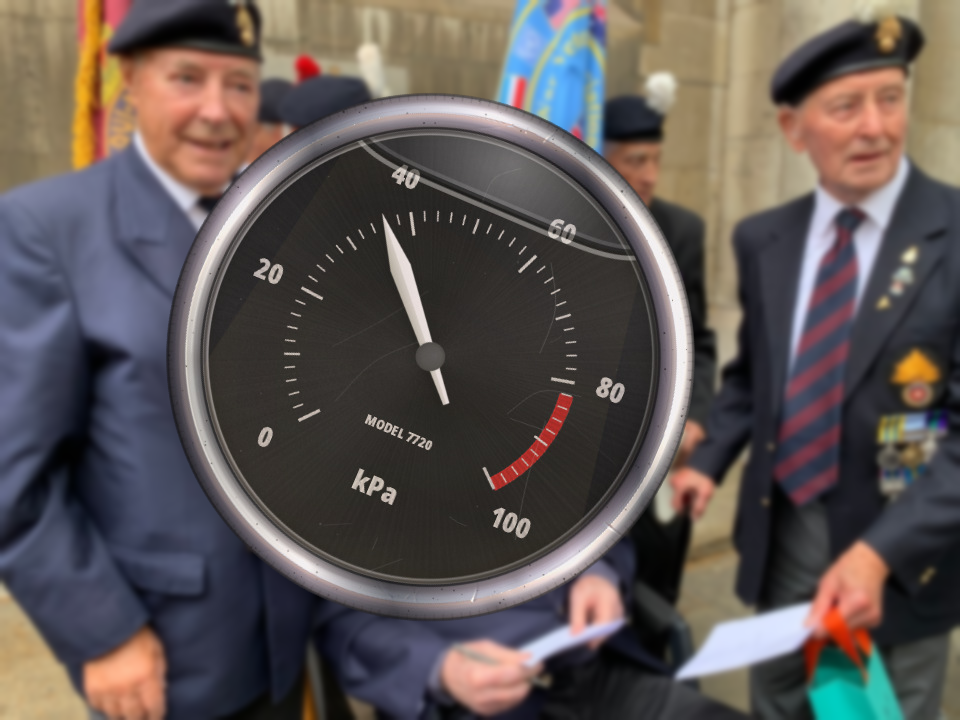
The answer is 36 kPa
